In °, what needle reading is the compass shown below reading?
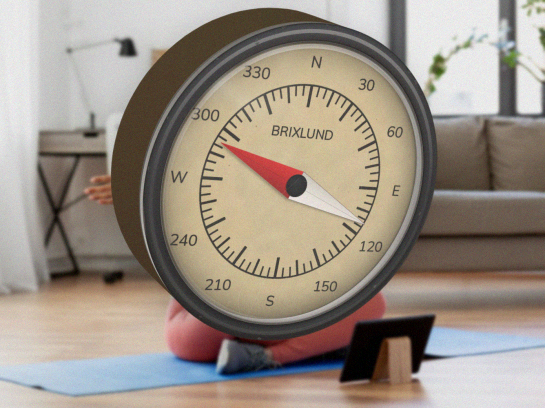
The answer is 292.5 °
